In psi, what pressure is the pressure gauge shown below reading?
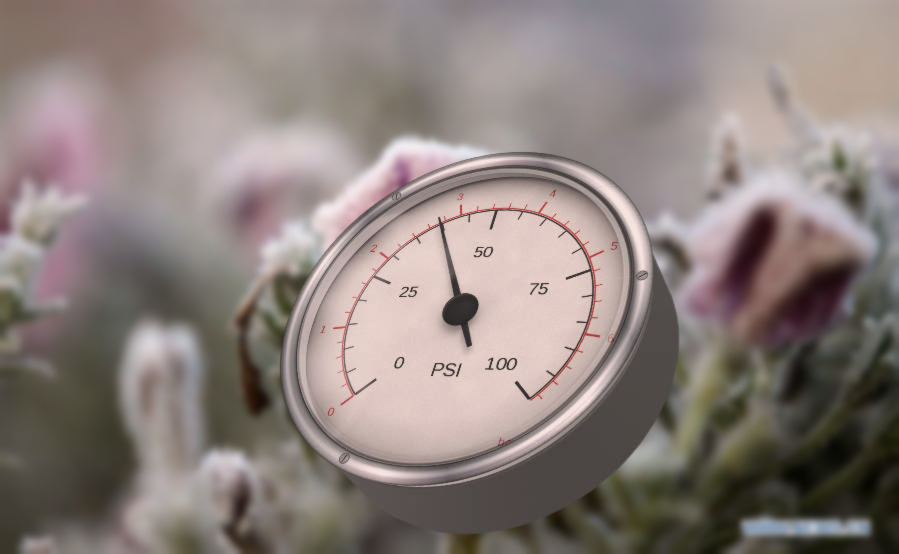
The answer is 40 psi
